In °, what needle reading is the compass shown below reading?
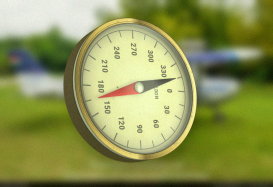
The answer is 165 °
